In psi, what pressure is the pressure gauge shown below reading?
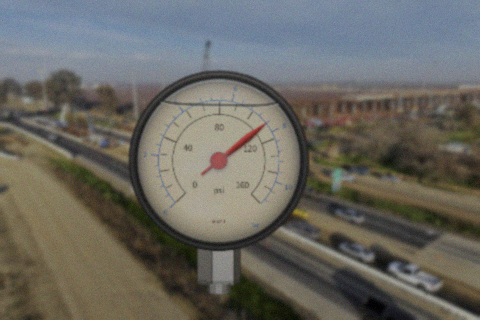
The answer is 110 psi
